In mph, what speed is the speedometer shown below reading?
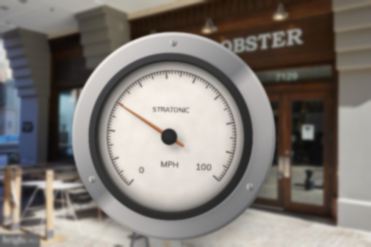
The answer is 30 mph
